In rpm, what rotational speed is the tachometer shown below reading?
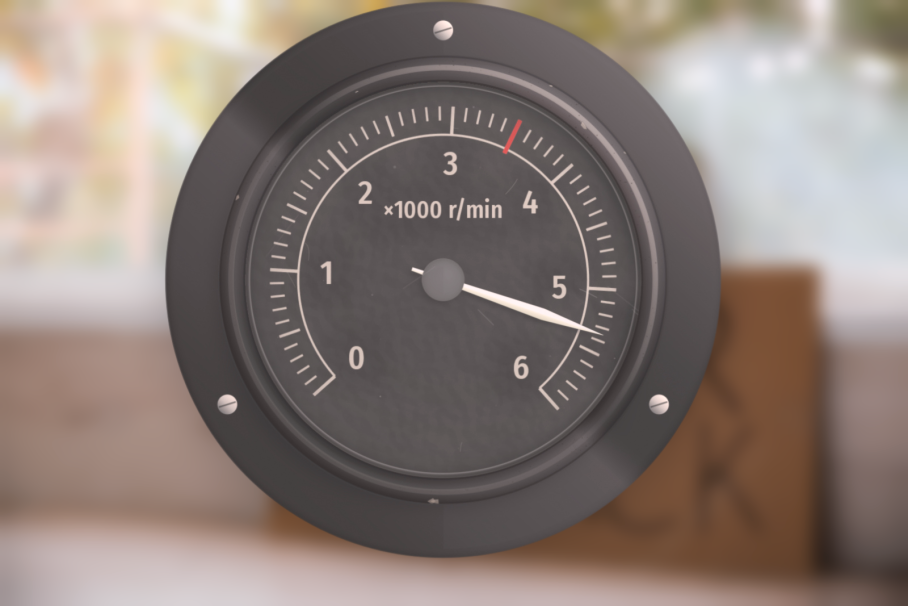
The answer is 5350 rpm
